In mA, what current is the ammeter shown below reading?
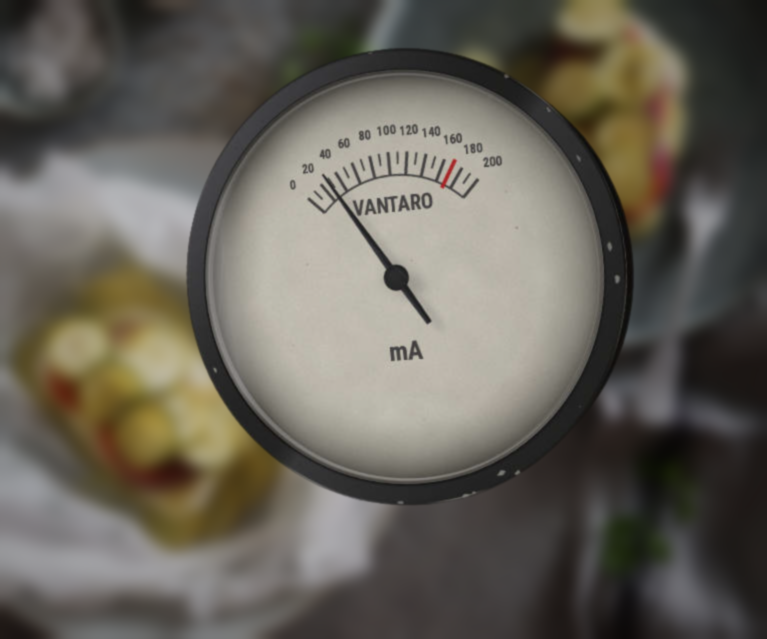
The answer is 30 mA
